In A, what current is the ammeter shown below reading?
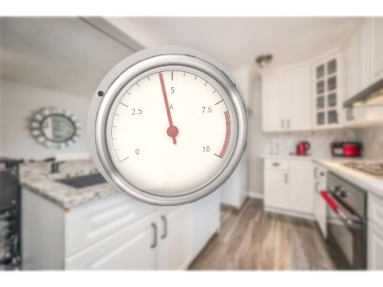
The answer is 4.5 A
